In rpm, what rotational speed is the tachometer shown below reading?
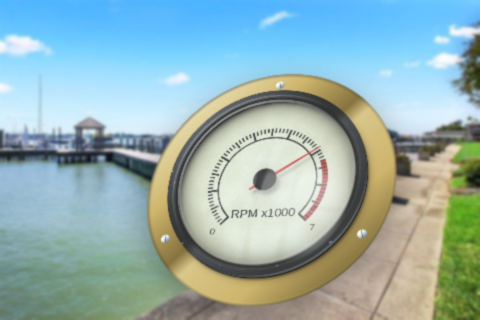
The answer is 5000 rpm
